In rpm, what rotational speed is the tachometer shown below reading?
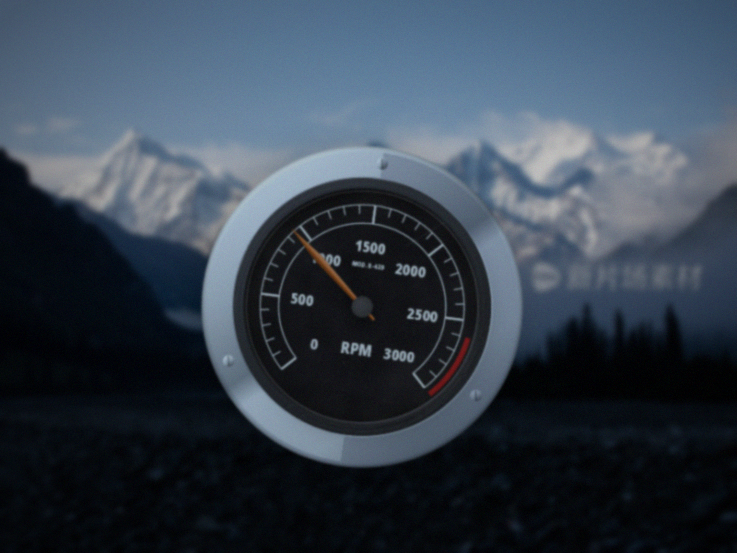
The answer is 950 rpm
